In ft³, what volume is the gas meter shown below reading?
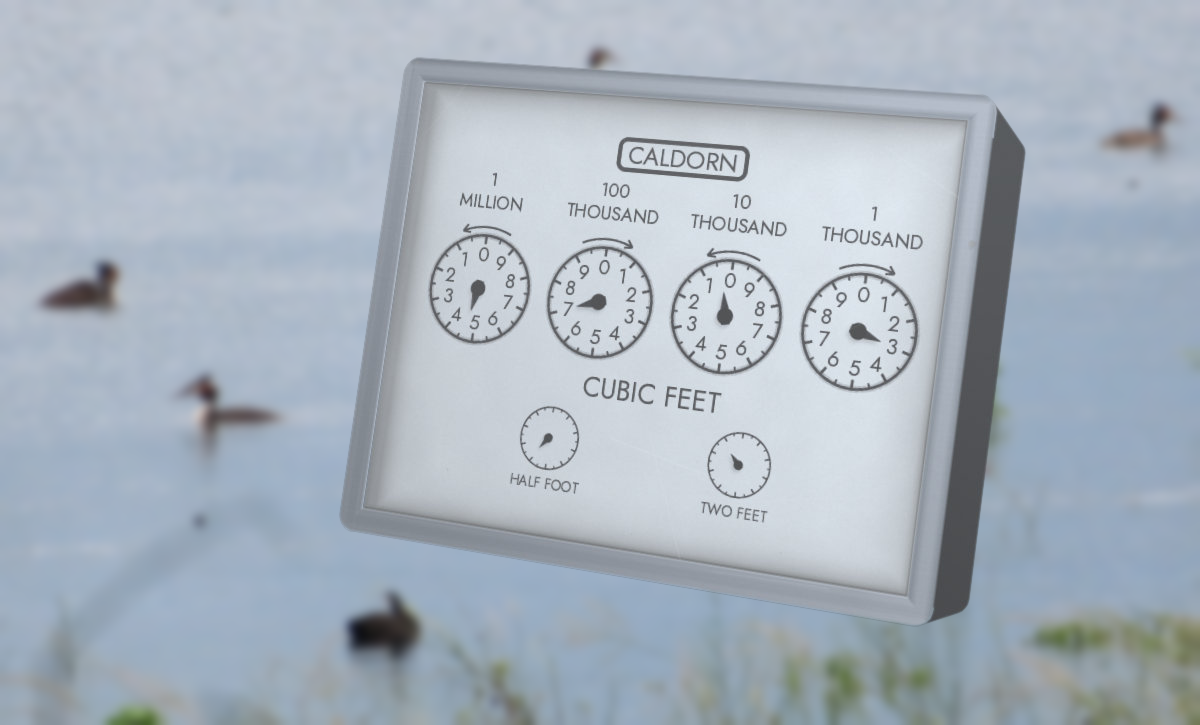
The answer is 470300 ft³
